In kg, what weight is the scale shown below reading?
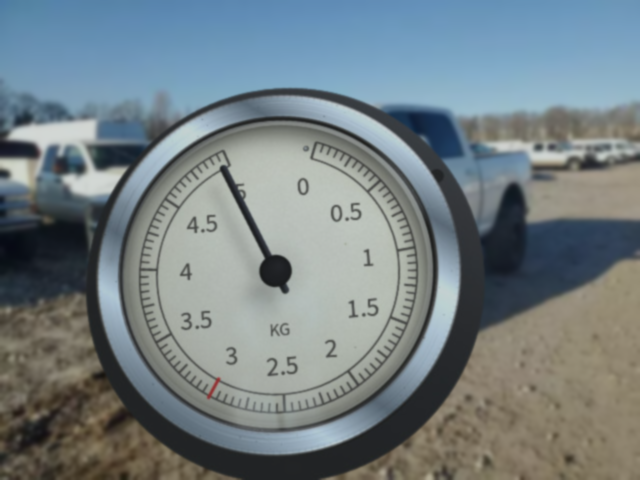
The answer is 4.95 kg
